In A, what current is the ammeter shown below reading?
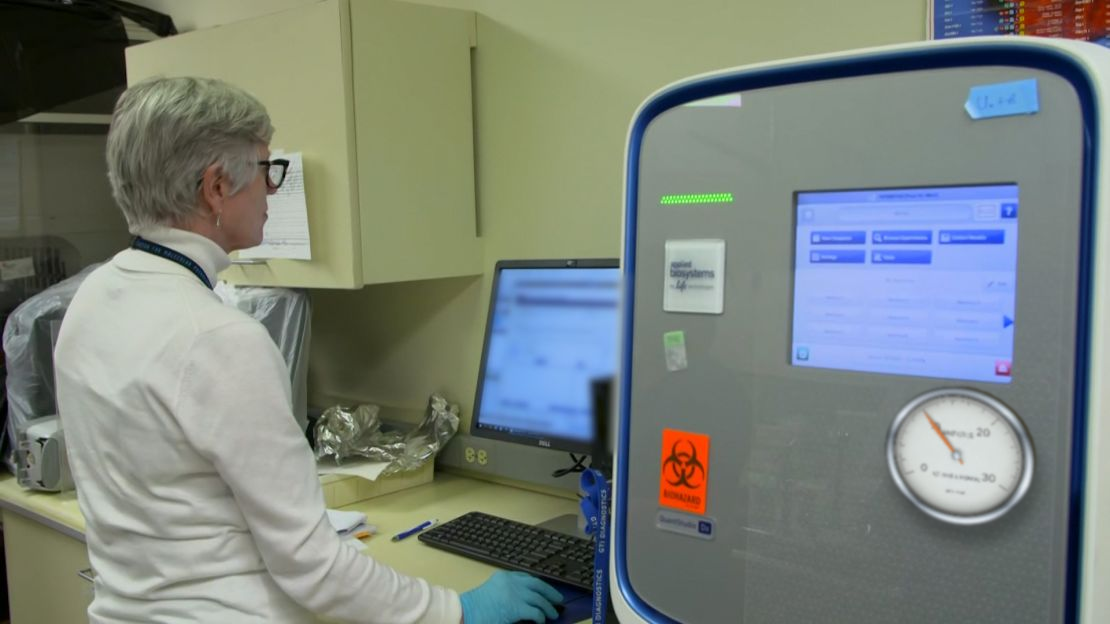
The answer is 10 A
